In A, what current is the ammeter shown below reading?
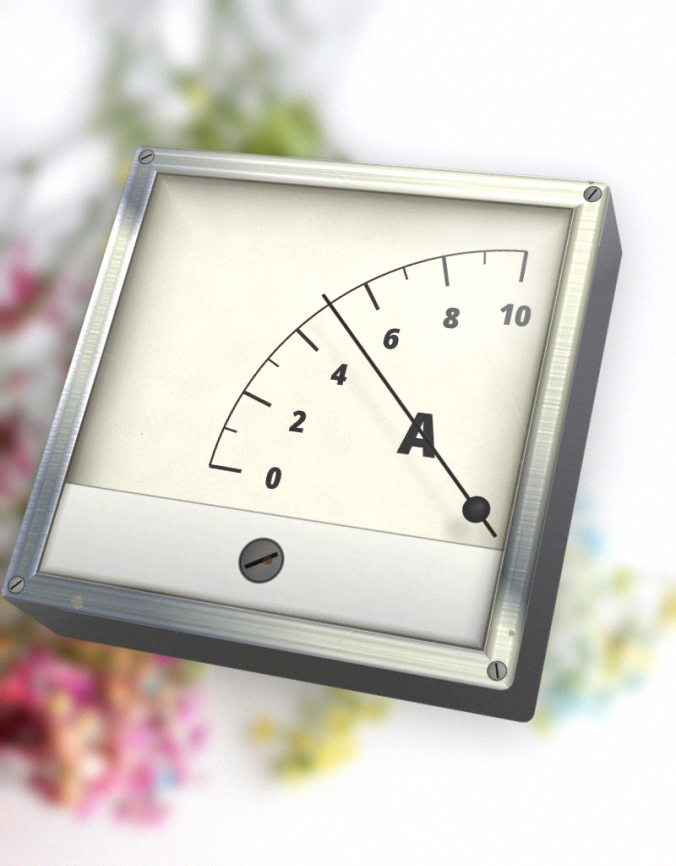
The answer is 5 A
